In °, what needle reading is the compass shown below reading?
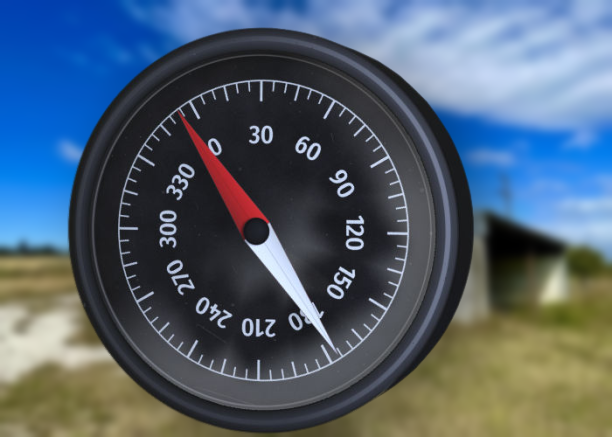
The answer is 355 °
